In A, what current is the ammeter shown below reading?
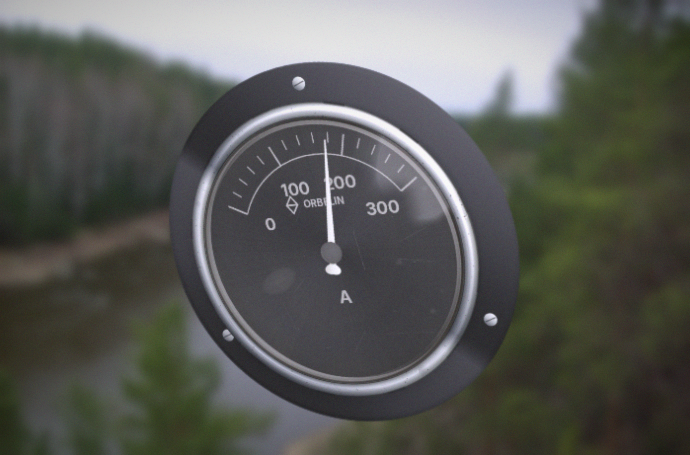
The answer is 180 A
